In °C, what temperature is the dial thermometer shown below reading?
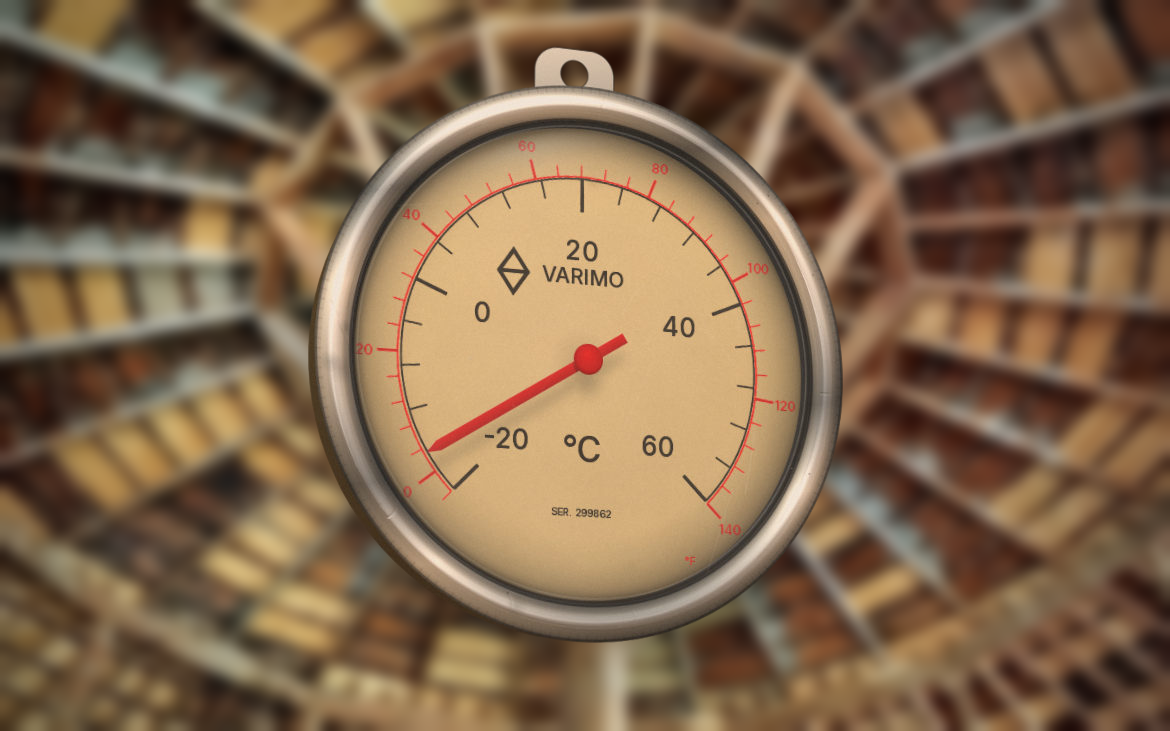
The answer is -16 °C
